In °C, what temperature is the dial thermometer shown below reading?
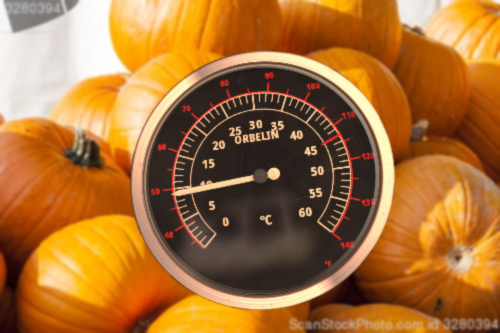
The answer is 9 °C
